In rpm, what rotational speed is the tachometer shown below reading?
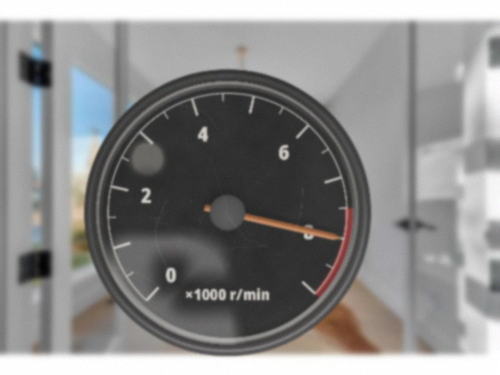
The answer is 8000 rpm
